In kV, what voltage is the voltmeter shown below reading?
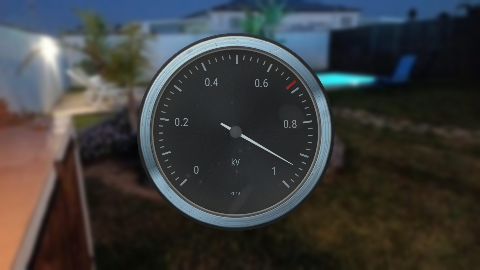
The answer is 0.94 kV
